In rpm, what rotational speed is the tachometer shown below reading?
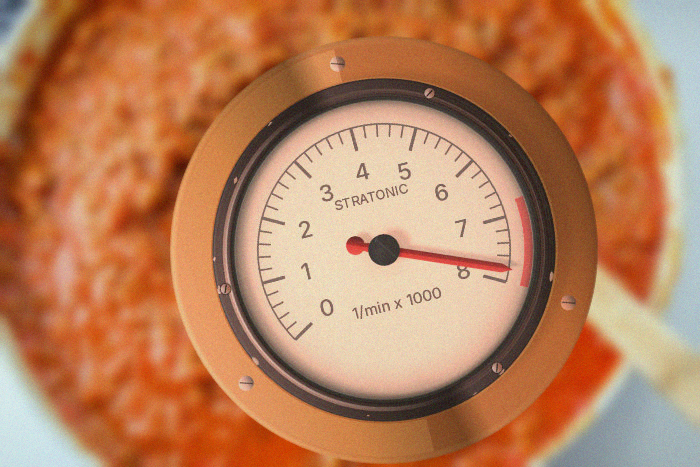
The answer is 7800 rpm
